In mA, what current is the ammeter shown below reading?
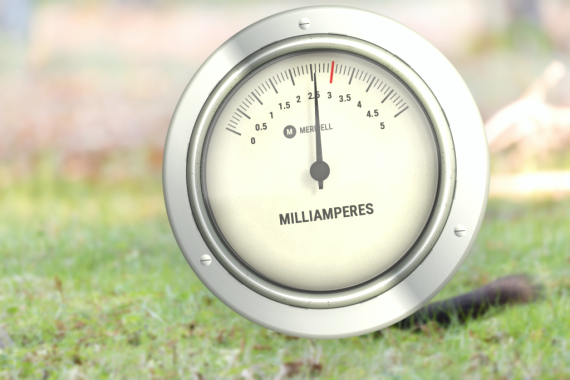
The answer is 2.6 mA
